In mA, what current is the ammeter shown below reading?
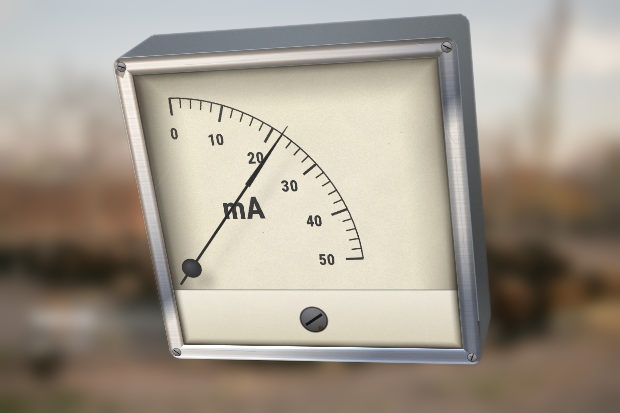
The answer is 22 mA
